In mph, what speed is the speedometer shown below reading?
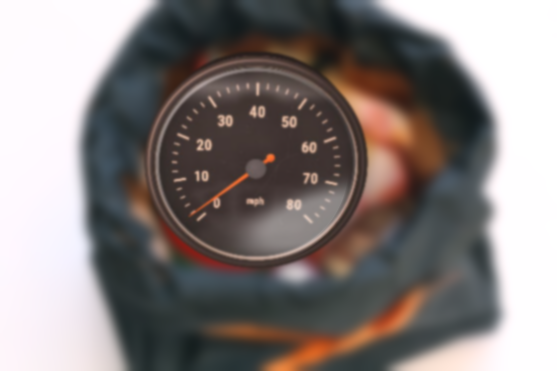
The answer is 2 mph
